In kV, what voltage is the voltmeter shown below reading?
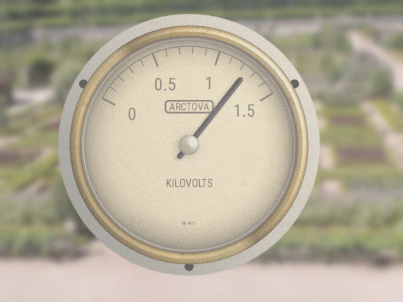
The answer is 1.25 kV
